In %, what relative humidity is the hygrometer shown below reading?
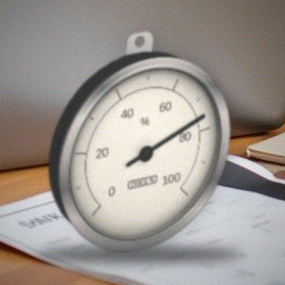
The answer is 75 %
